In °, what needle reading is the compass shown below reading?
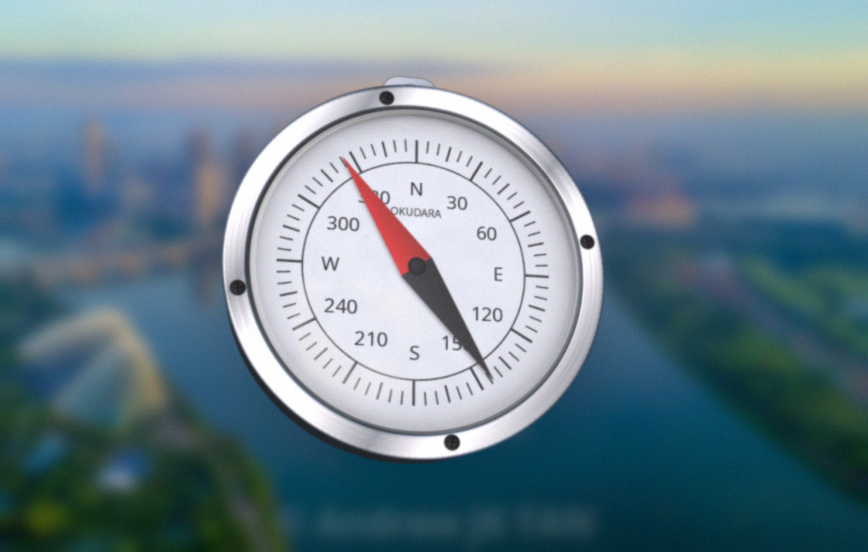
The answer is 325 °
